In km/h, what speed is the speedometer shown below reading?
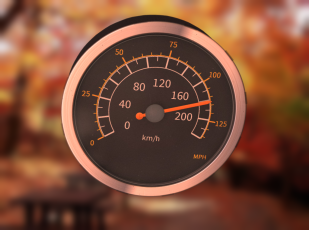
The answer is 180 km/h
